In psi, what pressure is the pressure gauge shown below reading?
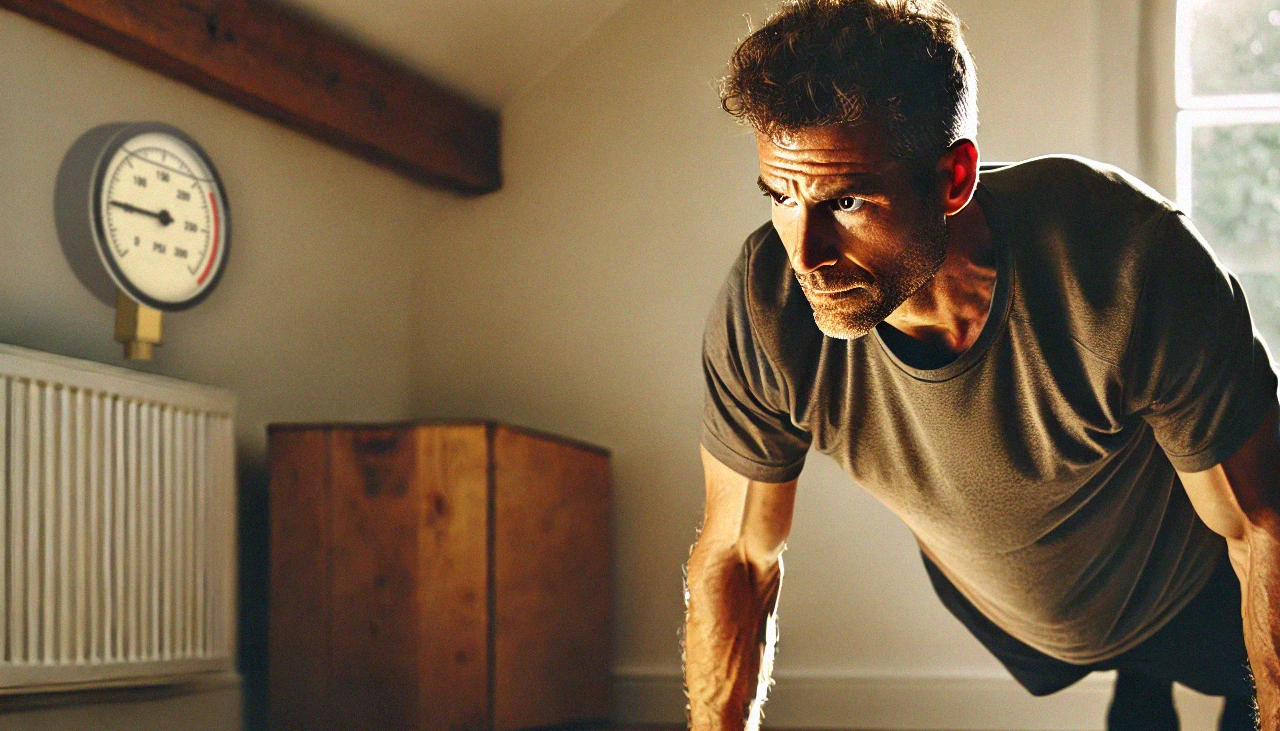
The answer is 50 psi
